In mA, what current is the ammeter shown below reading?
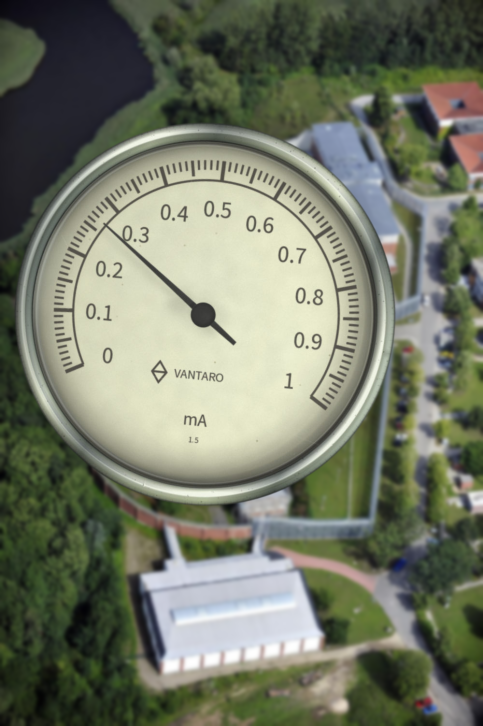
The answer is 0.27 mA
